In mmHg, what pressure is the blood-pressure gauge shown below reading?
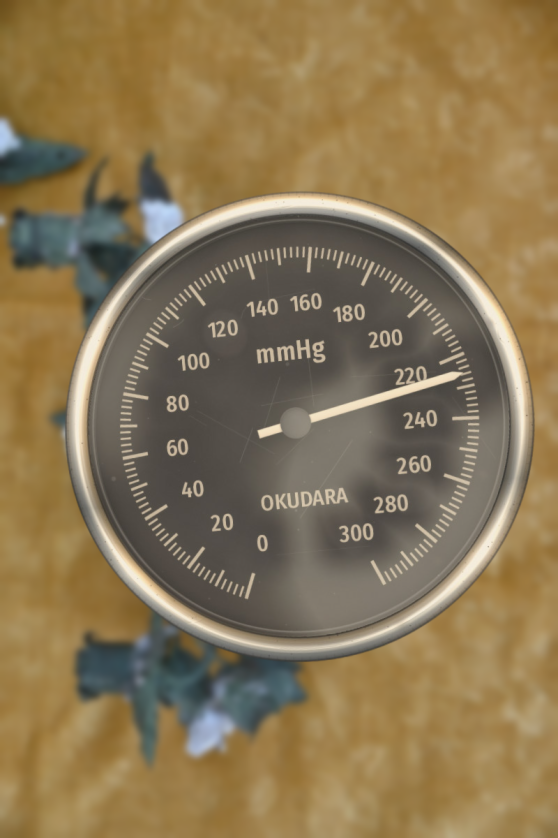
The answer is 226 mmHg
